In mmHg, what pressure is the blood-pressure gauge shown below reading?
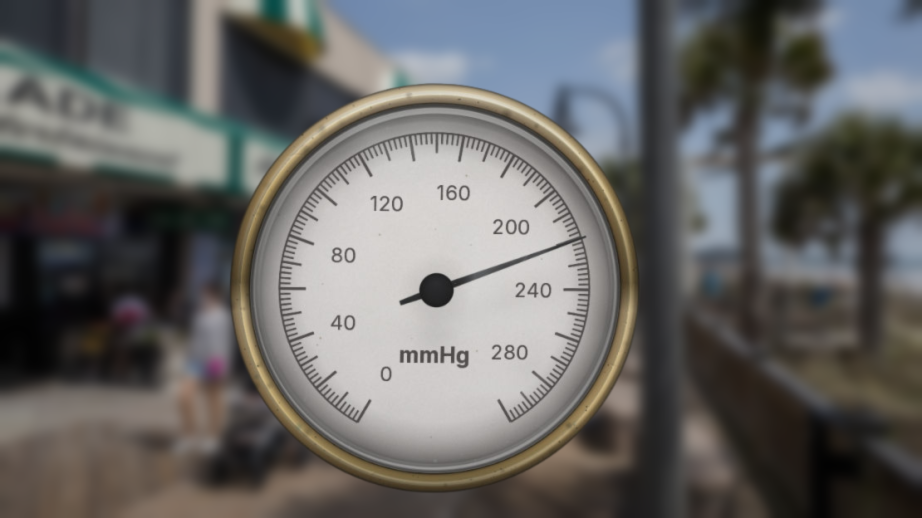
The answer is 220 mmHg
